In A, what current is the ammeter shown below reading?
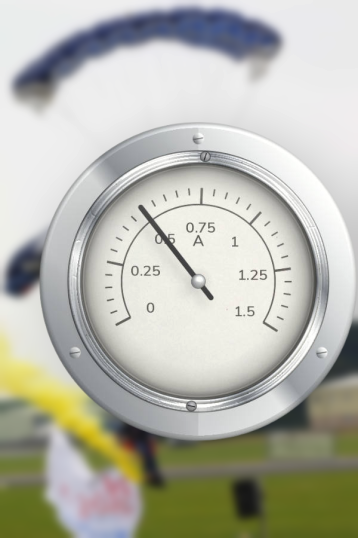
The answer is 0.5 A
